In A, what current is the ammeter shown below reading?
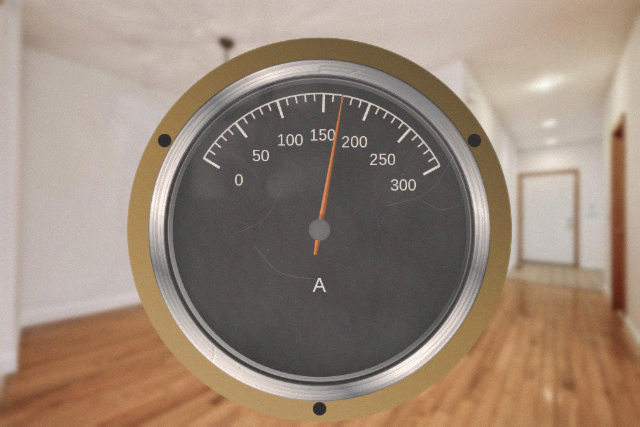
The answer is 170 A
